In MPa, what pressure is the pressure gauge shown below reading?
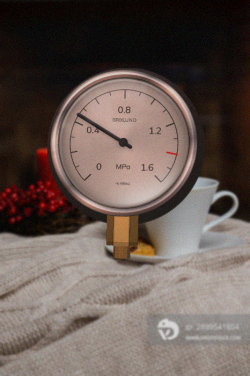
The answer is 0.45 MPa
